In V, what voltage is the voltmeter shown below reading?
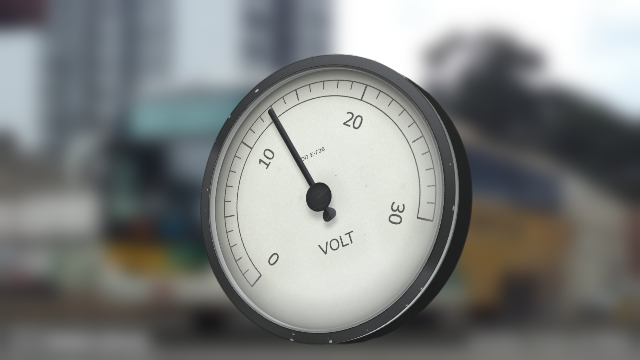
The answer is 13 V
